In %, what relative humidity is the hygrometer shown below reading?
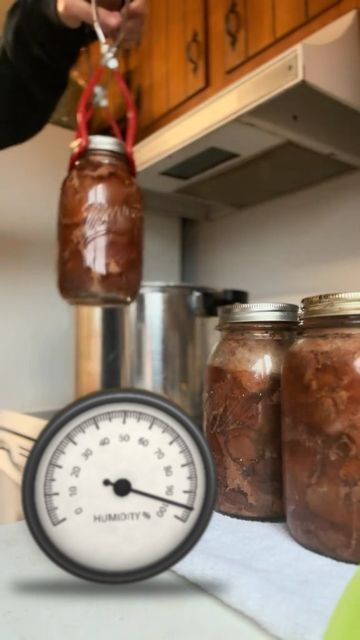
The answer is 95 %
